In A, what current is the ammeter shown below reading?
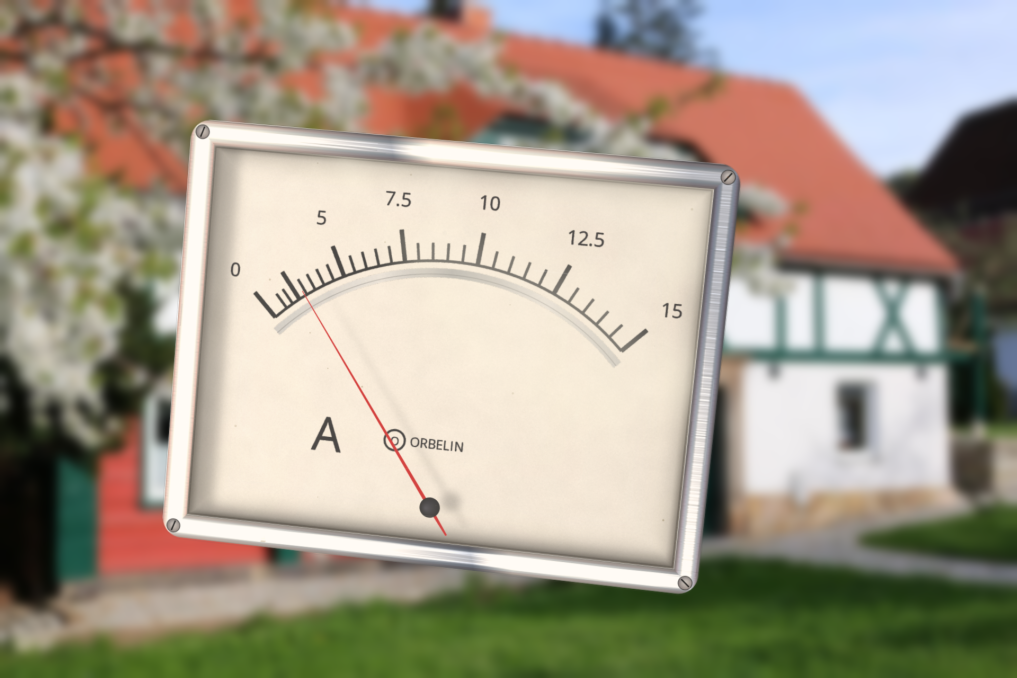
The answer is 3 A
